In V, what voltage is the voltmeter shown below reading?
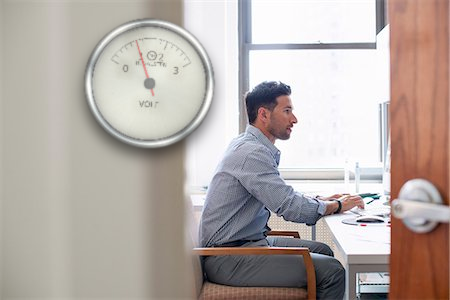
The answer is 1 V
